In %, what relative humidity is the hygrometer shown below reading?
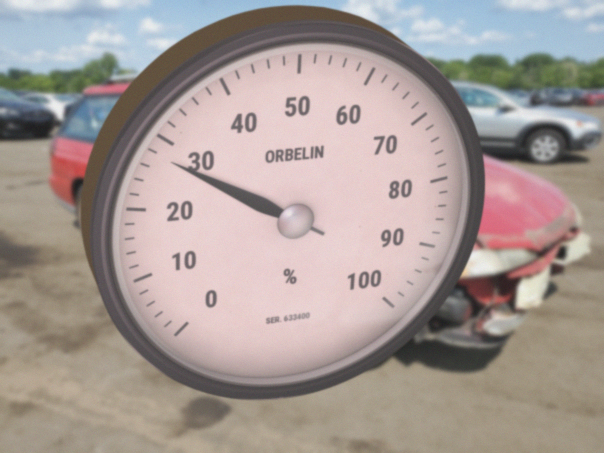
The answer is 28 %
